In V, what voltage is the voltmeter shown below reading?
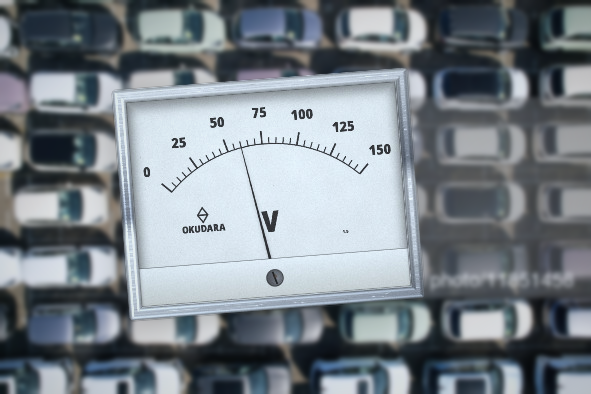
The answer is 60 V
